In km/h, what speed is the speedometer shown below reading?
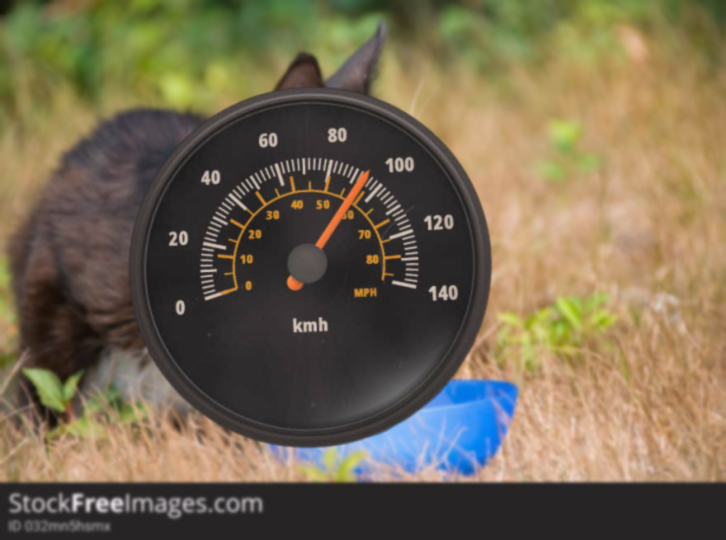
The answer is 94 km/h
